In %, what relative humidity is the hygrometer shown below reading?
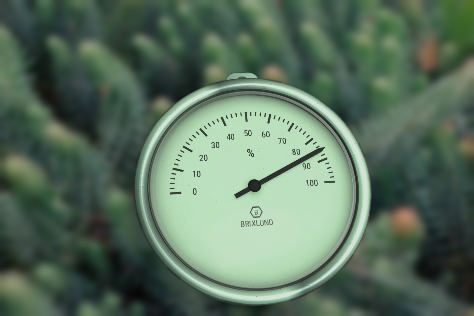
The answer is 86 %
